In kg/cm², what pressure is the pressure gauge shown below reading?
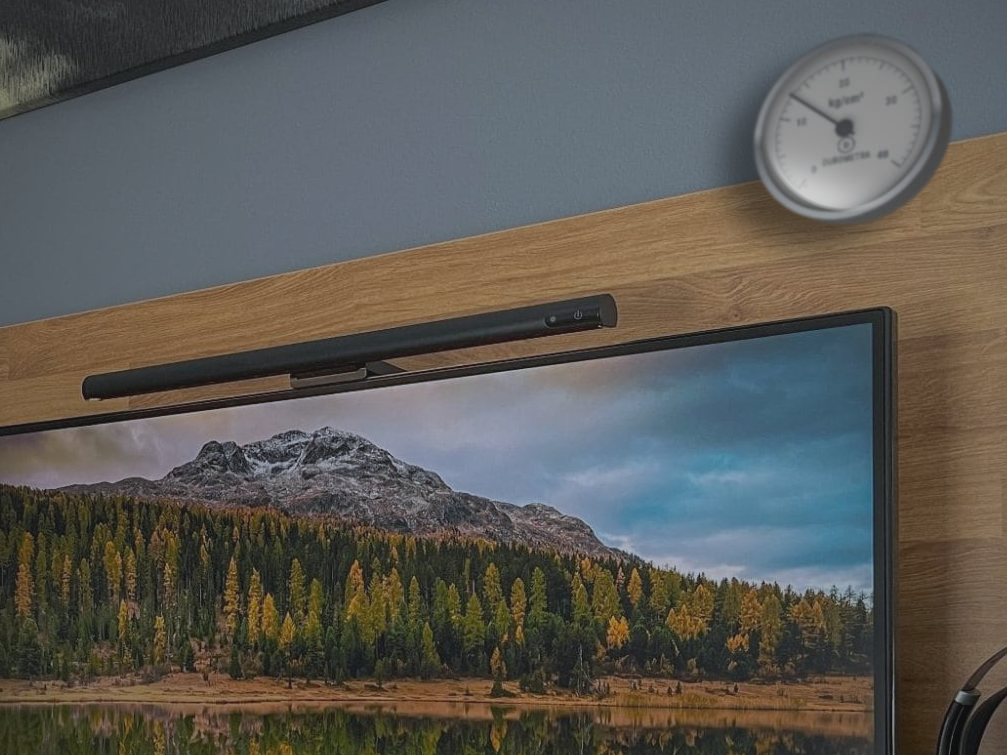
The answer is 13 kg/cm²
